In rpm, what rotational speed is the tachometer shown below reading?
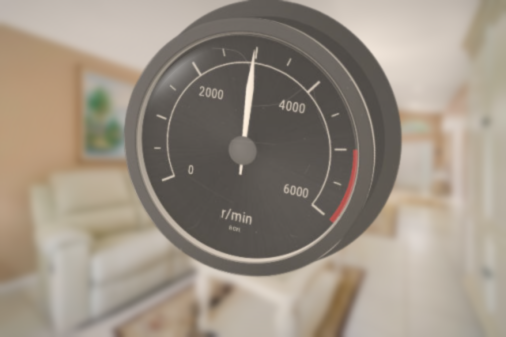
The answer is 3000 rpm
